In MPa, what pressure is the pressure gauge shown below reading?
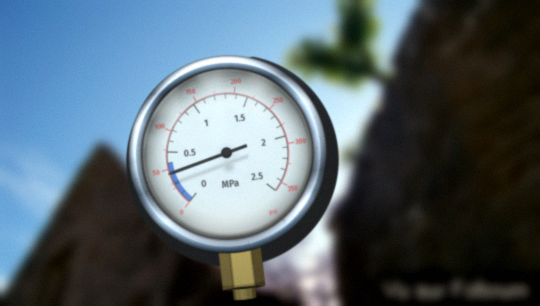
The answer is 0.3 MPa
